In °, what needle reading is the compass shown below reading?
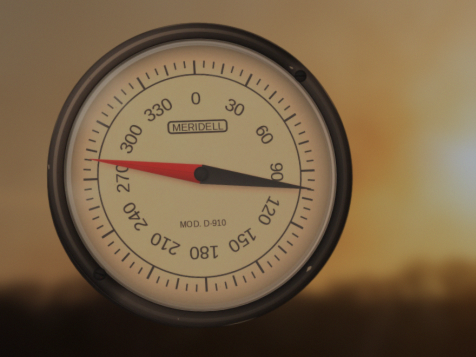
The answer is 280 °
